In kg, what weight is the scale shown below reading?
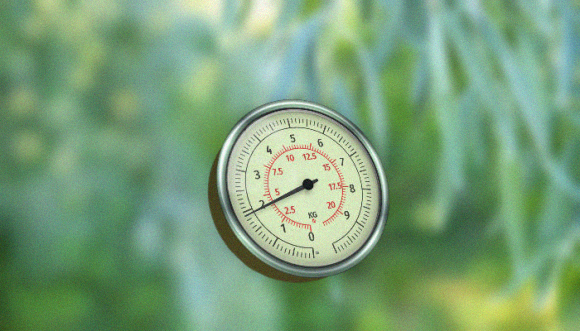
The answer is 1.9 kg
